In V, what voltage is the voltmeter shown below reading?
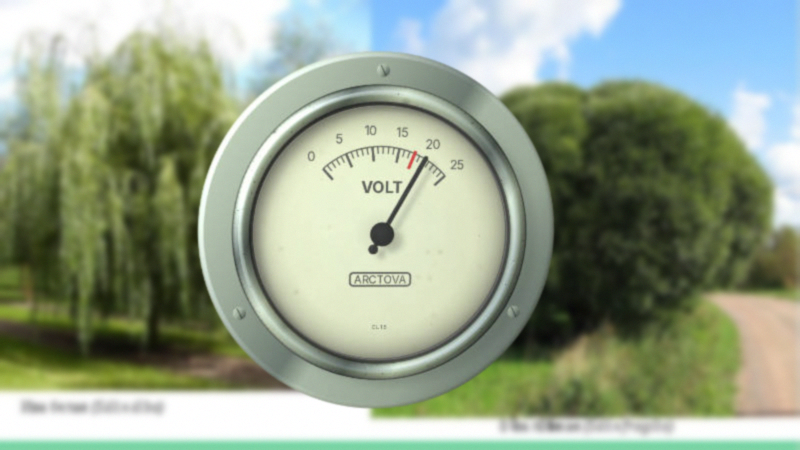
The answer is 20 V
